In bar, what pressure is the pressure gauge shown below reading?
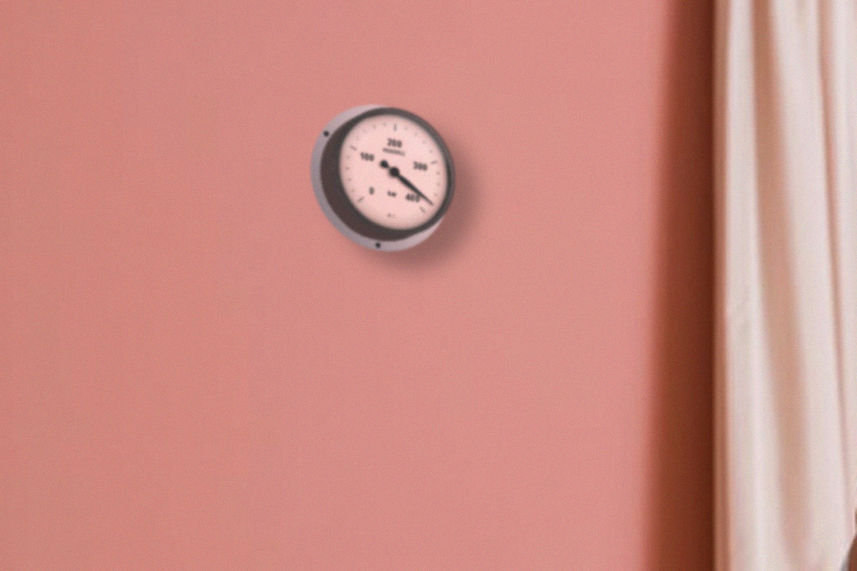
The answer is 380 bar
